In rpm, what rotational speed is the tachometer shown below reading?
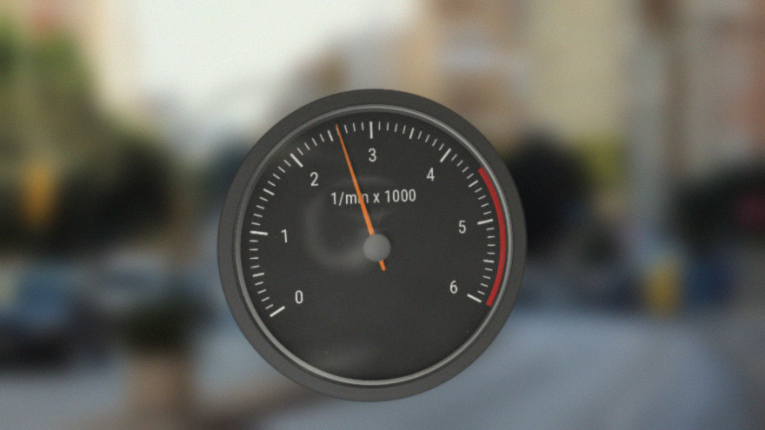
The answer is 2600 rpm
